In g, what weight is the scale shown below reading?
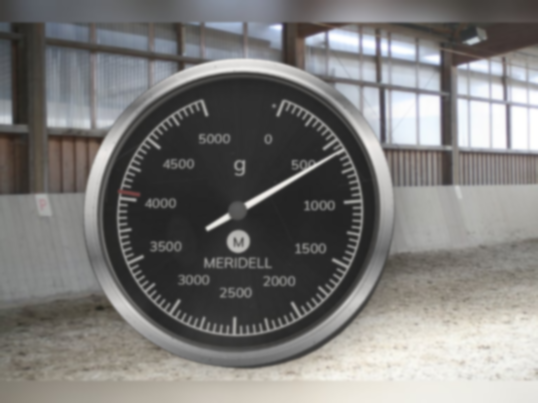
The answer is 600 g
